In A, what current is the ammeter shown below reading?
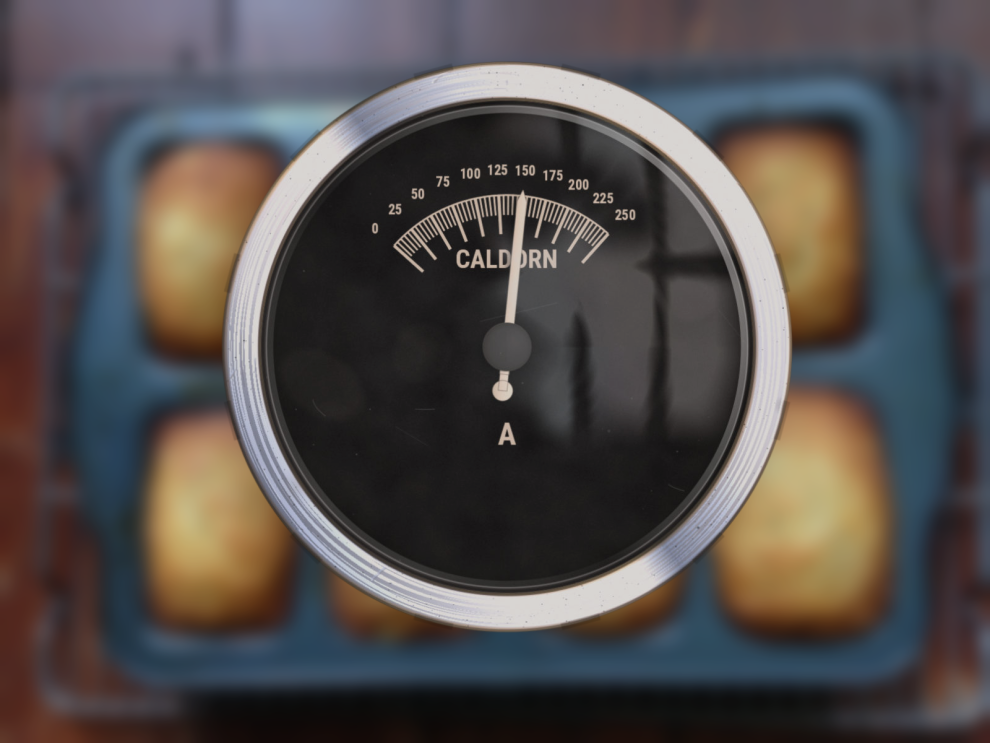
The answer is 150 A
